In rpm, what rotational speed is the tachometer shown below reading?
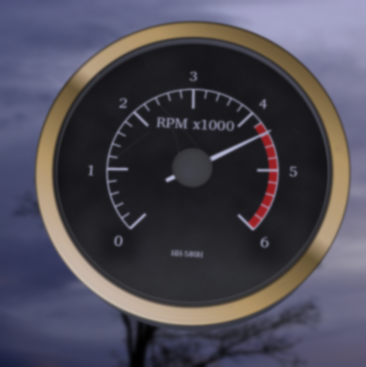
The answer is 4400 rpm
